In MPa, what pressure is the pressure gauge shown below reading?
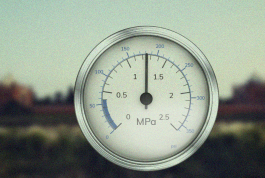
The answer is 1.25 MPa
